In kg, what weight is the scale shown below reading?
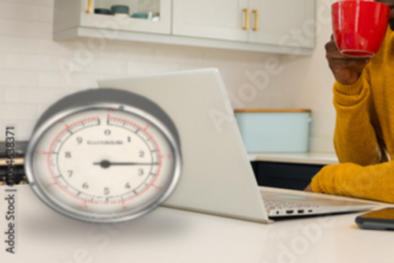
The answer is 2.5 kg
